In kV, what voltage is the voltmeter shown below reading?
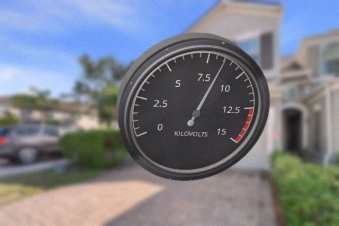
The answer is 8.5 kV
